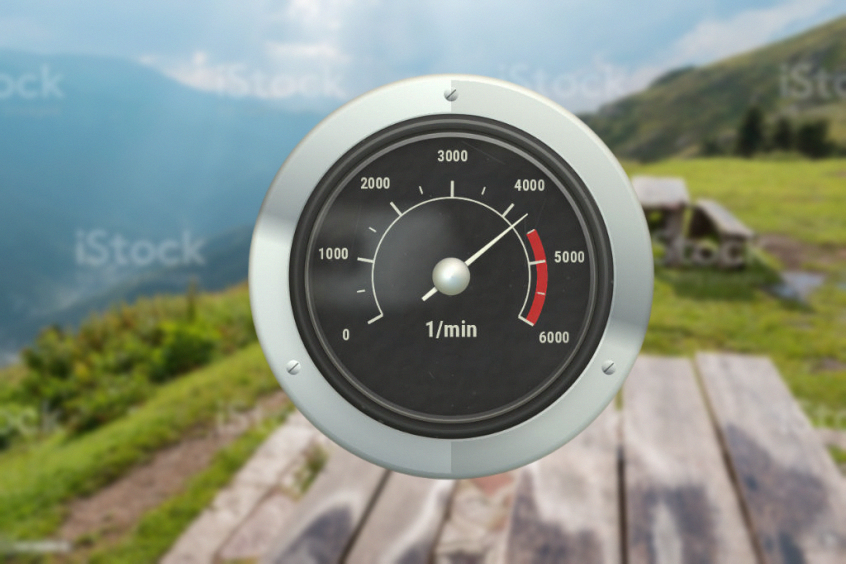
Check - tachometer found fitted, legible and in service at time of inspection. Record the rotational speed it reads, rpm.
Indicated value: 4250 rpm
